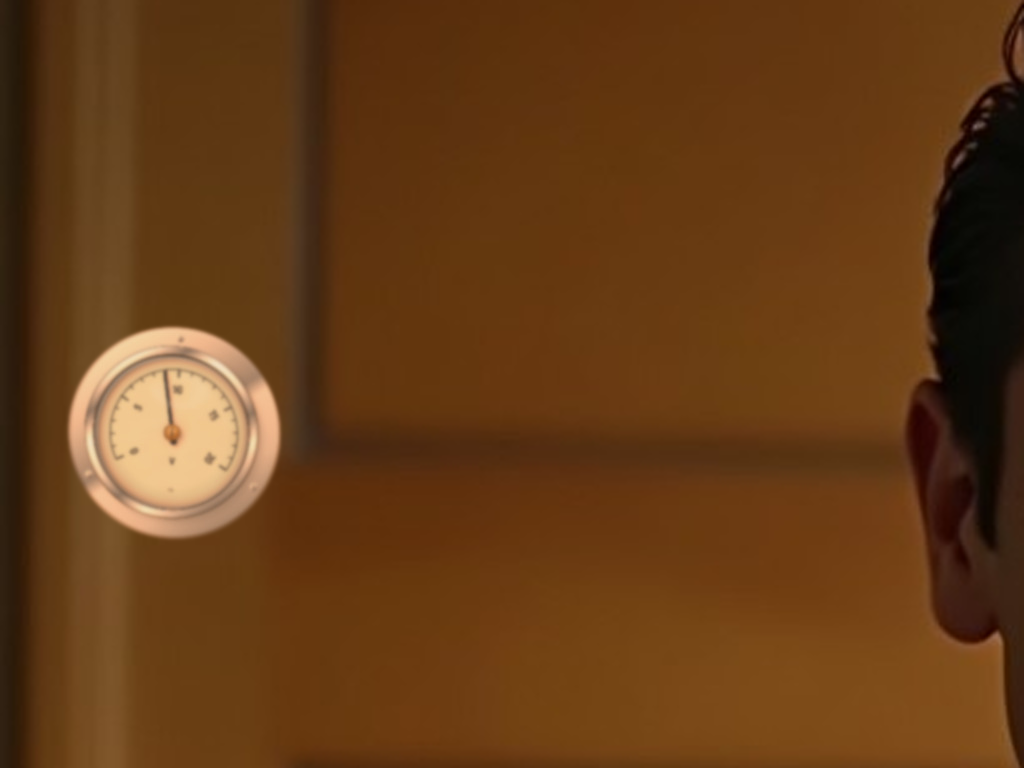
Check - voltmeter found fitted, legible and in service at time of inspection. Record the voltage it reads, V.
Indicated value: 9 V
